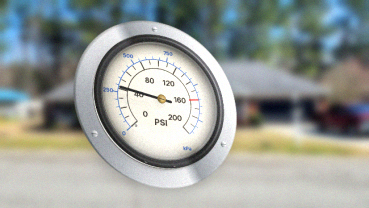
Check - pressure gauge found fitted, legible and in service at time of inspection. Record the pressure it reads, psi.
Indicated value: 40 psi
